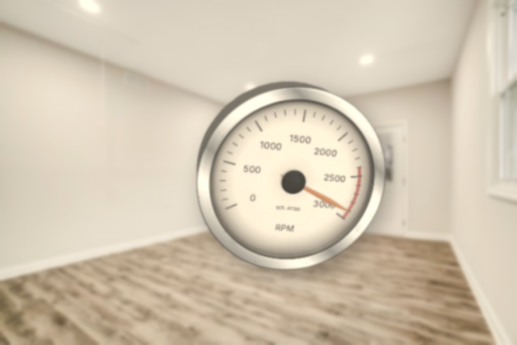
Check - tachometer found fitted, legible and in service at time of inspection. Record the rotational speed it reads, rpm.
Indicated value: 2900 rpm
